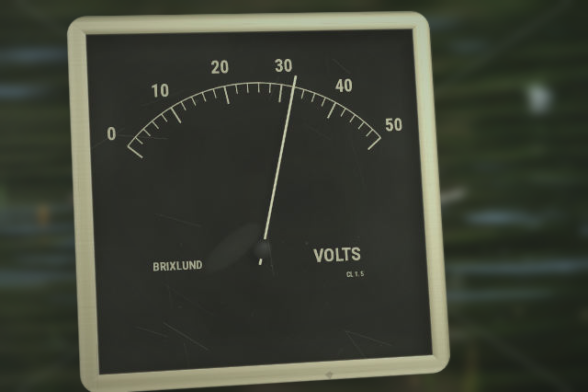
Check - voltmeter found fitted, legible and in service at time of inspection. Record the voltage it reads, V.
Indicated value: 32 V
